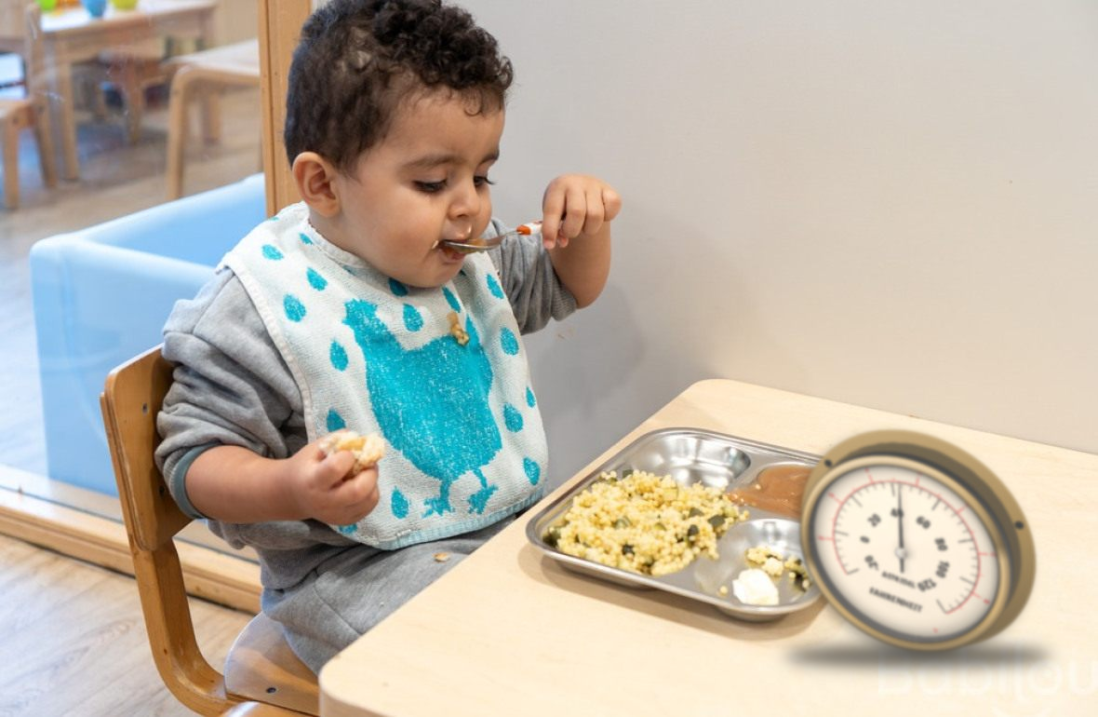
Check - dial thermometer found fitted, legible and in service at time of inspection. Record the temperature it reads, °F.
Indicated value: 44 °F
